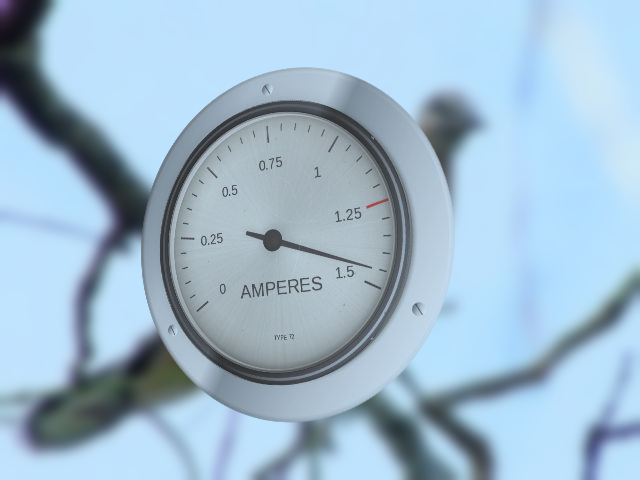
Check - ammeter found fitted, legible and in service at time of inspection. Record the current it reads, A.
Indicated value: 1.45 A
